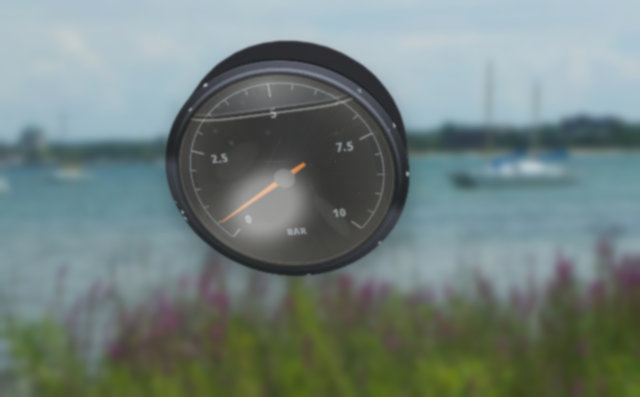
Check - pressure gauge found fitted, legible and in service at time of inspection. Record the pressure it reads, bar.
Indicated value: 0.5 bar
